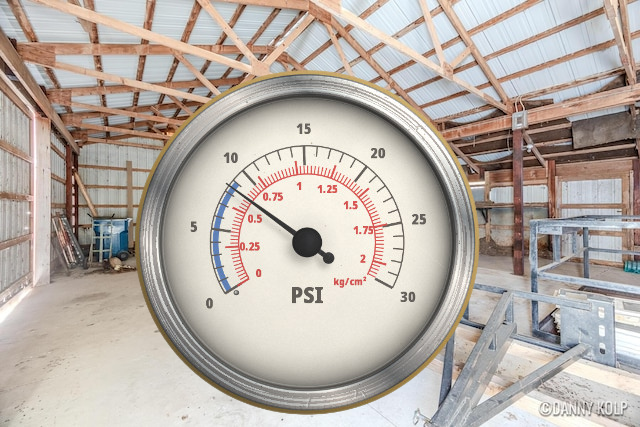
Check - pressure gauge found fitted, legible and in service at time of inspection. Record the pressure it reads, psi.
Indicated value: 8.5 psi
